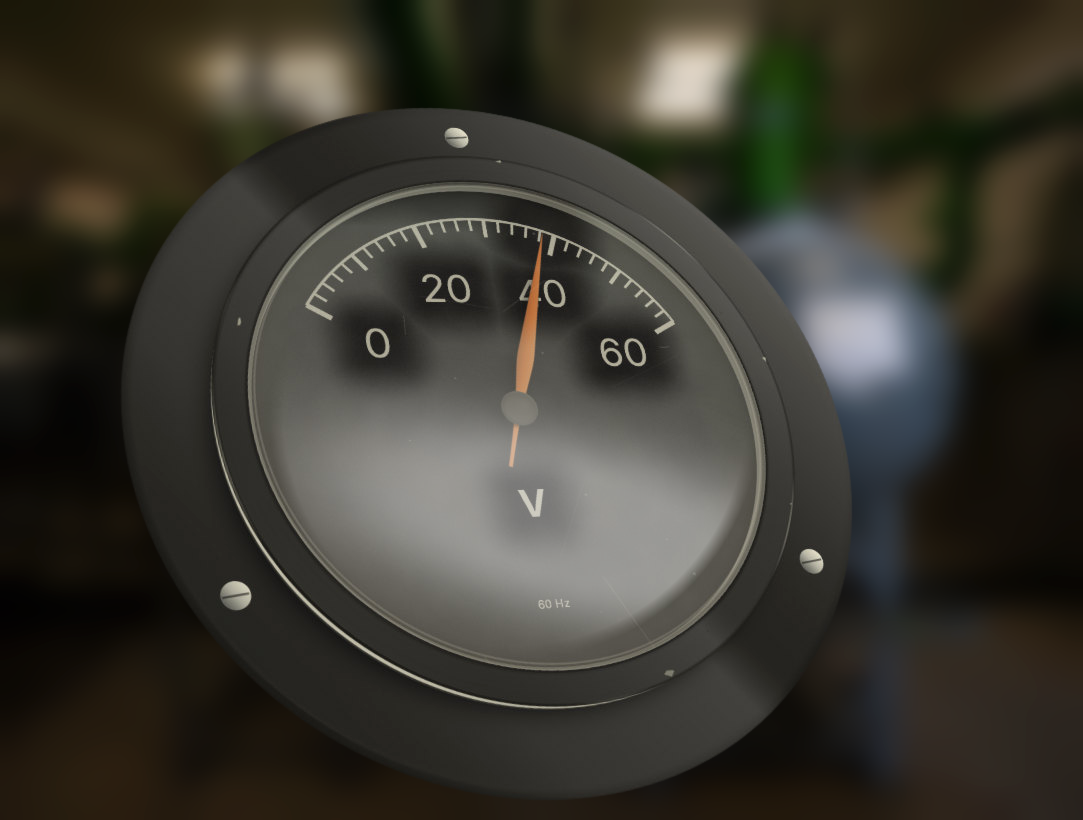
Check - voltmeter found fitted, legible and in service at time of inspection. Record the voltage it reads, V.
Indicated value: 38 V
